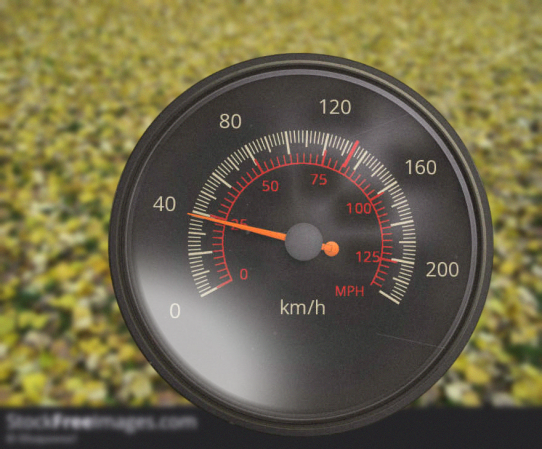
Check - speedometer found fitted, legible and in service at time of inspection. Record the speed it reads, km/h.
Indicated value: 38 km/h
